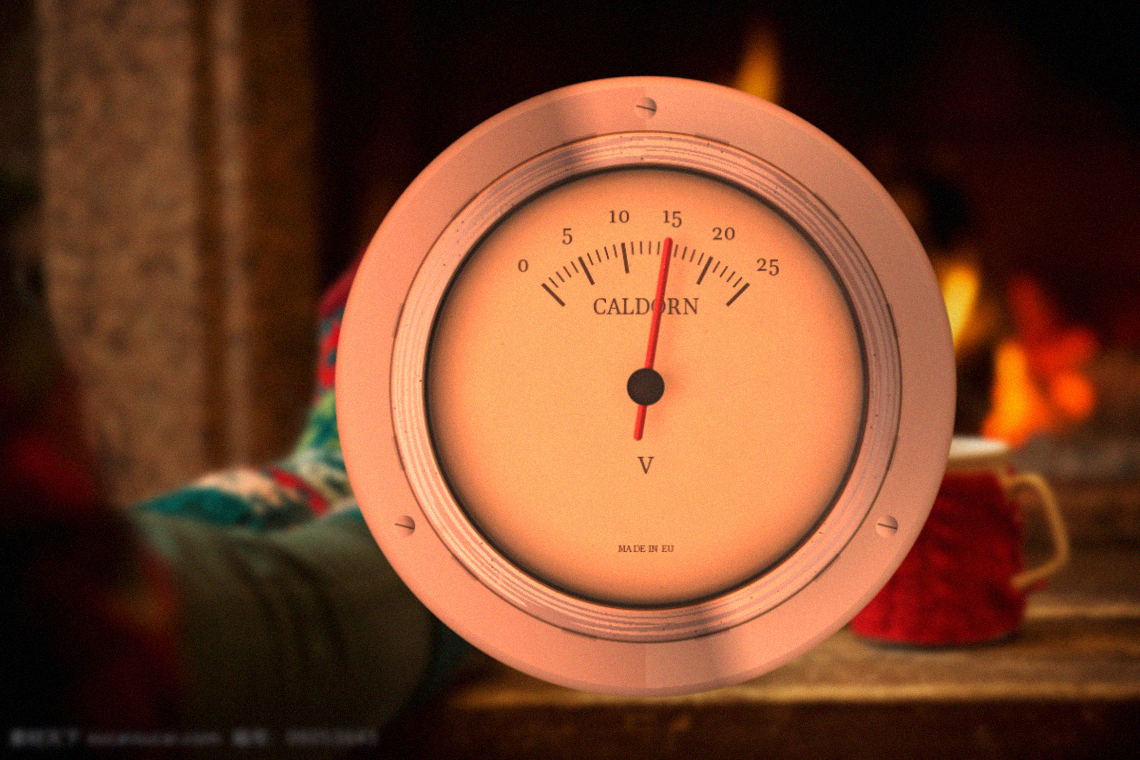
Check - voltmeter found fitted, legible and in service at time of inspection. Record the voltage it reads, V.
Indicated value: 15 V
